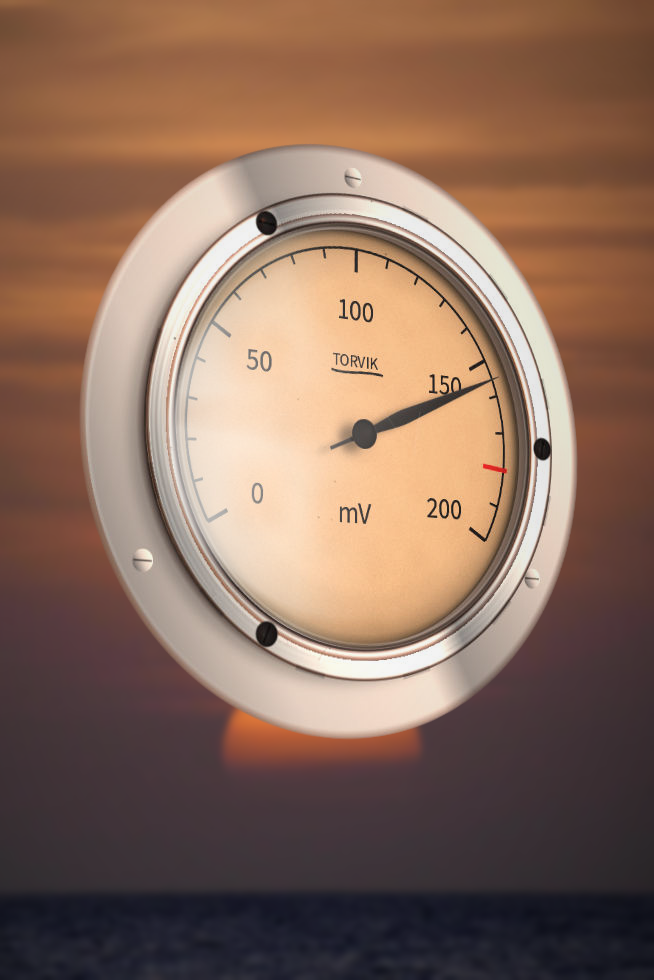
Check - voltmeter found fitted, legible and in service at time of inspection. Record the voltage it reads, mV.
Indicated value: 155 mV
